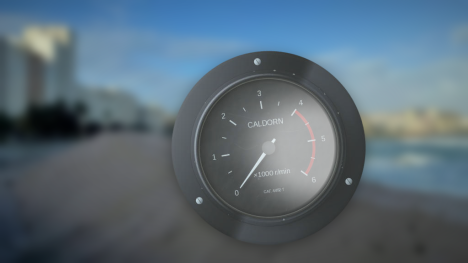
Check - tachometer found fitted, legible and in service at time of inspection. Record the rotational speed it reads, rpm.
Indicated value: 0 rpm
